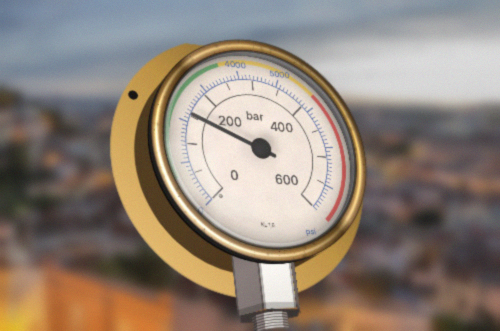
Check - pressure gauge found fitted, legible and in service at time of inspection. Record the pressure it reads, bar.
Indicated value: 150 bar
